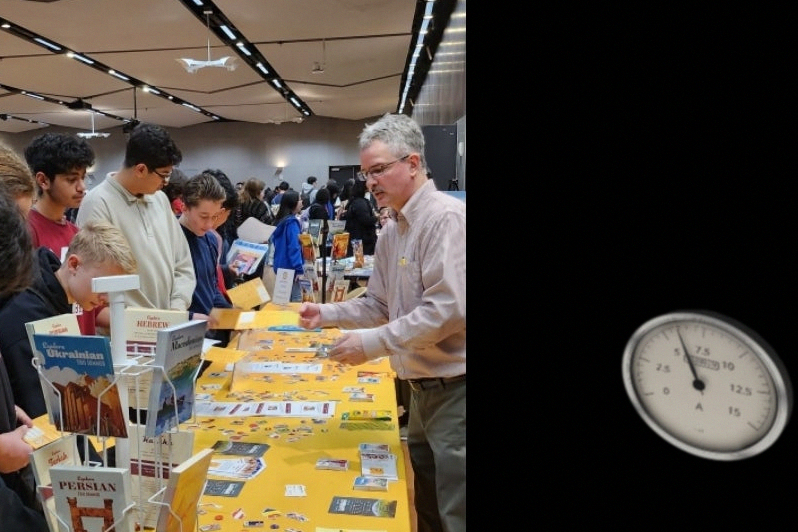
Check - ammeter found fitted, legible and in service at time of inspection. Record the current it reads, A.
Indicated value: 6 A
